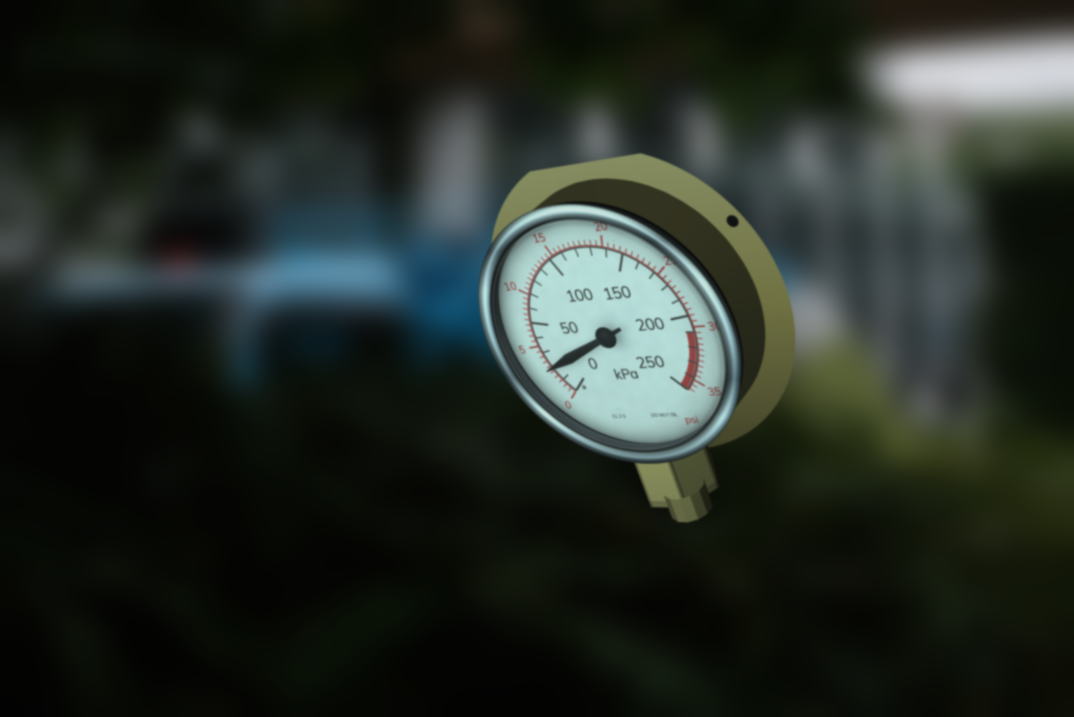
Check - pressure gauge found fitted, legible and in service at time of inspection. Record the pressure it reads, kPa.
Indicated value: 20 kPa
